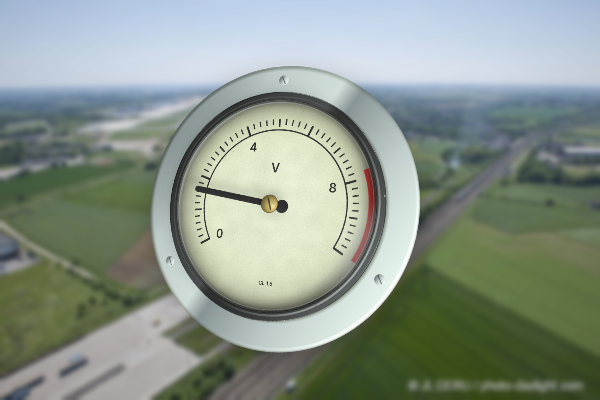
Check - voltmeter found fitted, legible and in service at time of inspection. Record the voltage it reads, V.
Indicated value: 1.6 V
